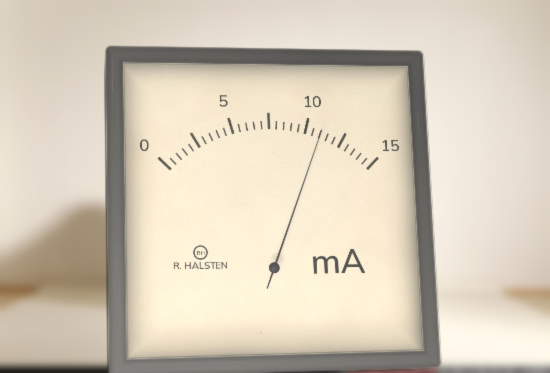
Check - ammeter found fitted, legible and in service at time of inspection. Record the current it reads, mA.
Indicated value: 11 mA
